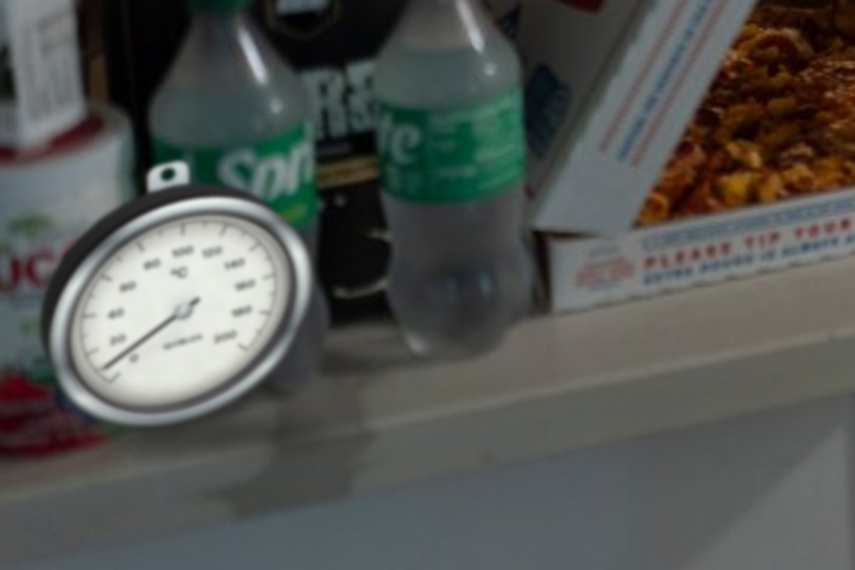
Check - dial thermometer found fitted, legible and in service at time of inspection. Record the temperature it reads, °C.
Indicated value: 10 °C
